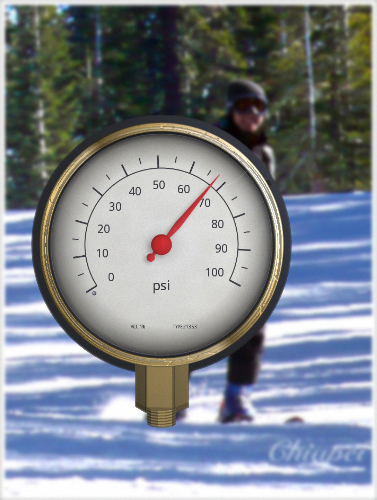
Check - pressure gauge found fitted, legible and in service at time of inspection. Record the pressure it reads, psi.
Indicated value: 67.5 psi
